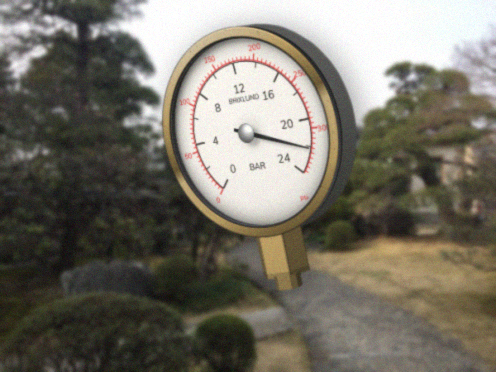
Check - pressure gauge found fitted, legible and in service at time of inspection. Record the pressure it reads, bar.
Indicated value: 22 bar
